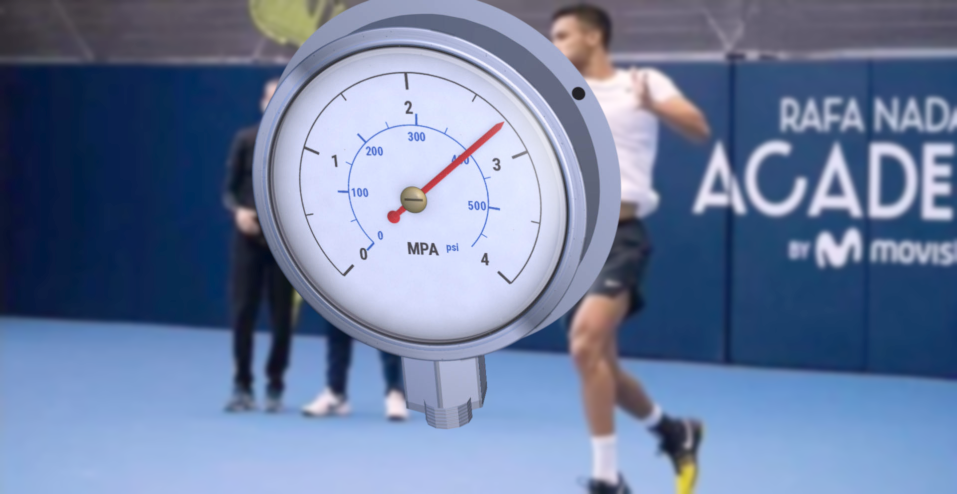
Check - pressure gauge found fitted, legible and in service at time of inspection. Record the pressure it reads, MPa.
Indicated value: 2.75 MPa
